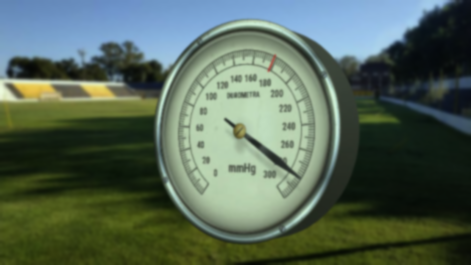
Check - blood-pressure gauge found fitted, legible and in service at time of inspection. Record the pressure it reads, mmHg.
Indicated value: 280 mmHg
